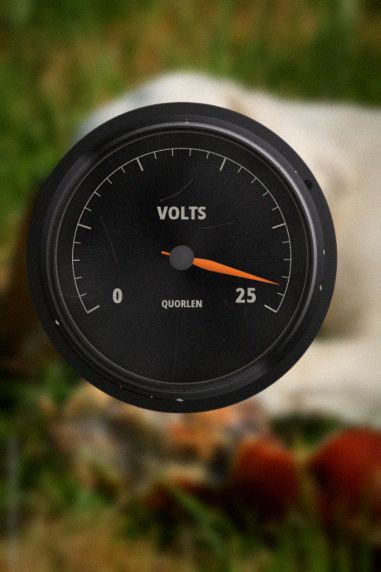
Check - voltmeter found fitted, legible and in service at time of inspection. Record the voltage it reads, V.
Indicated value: 23.5 V
